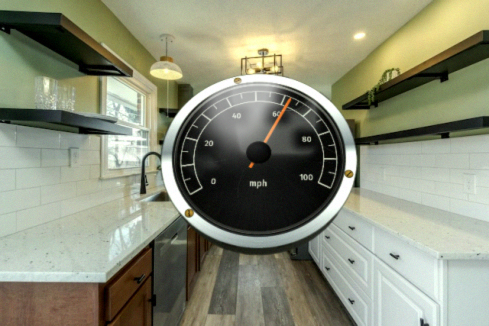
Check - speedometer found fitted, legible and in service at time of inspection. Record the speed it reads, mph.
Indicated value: 62.5 mph
